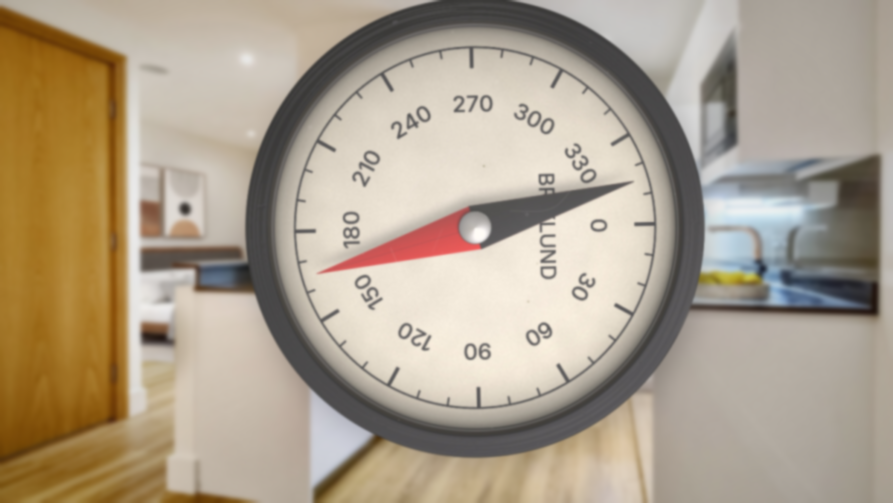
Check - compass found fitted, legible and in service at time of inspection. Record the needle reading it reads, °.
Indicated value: 165 °
